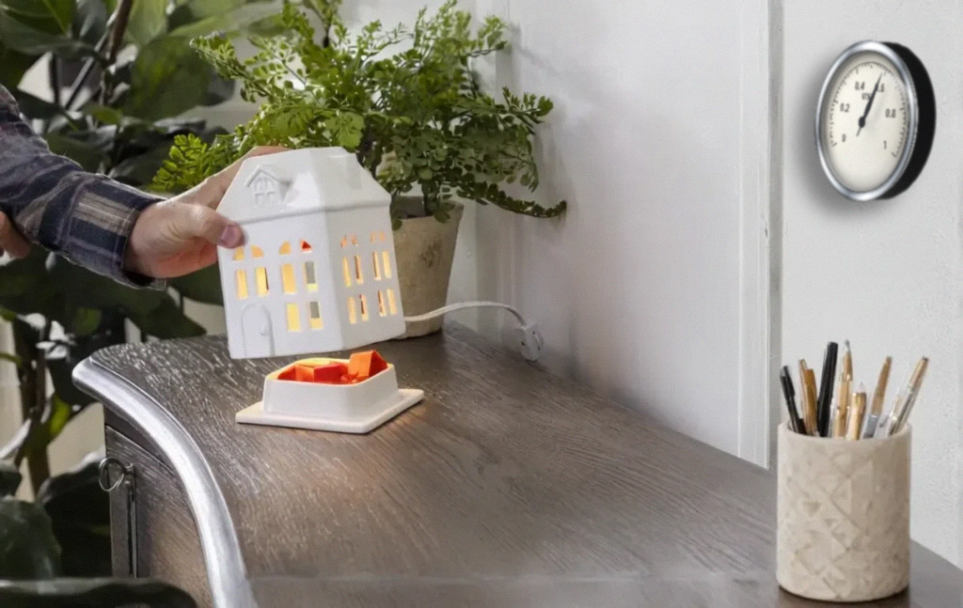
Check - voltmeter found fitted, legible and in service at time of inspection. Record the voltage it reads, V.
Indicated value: 0.6 V
